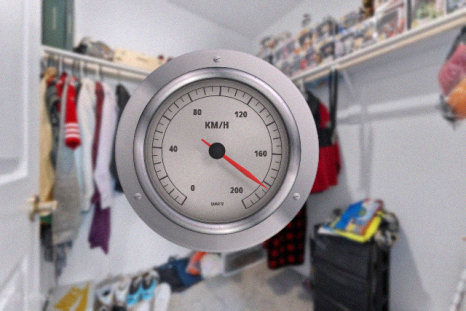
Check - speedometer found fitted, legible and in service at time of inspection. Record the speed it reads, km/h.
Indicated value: 182.5 km/h
